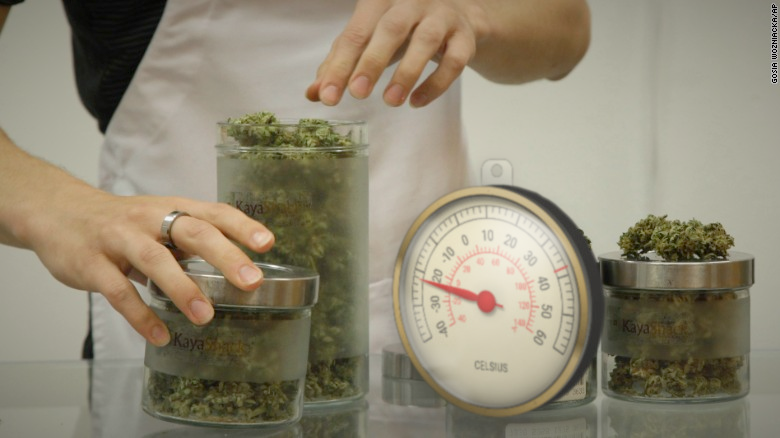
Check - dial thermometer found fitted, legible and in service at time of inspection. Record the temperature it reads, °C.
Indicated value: -22 °C
